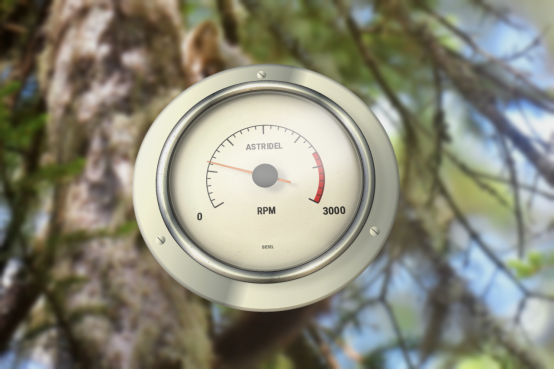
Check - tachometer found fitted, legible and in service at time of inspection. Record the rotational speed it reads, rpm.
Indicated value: 600 rpm
